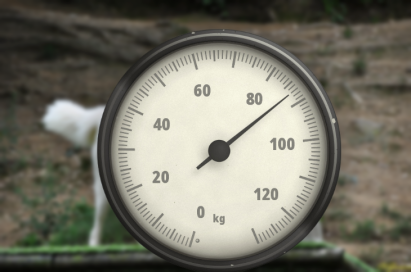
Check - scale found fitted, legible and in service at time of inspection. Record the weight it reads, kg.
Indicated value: 87 kg
